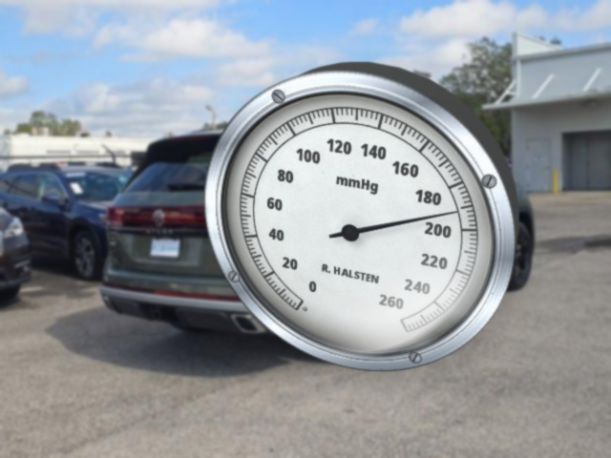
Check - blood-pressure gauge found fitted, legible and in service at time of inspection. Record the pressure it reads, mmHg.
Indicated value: 190 mmHg
